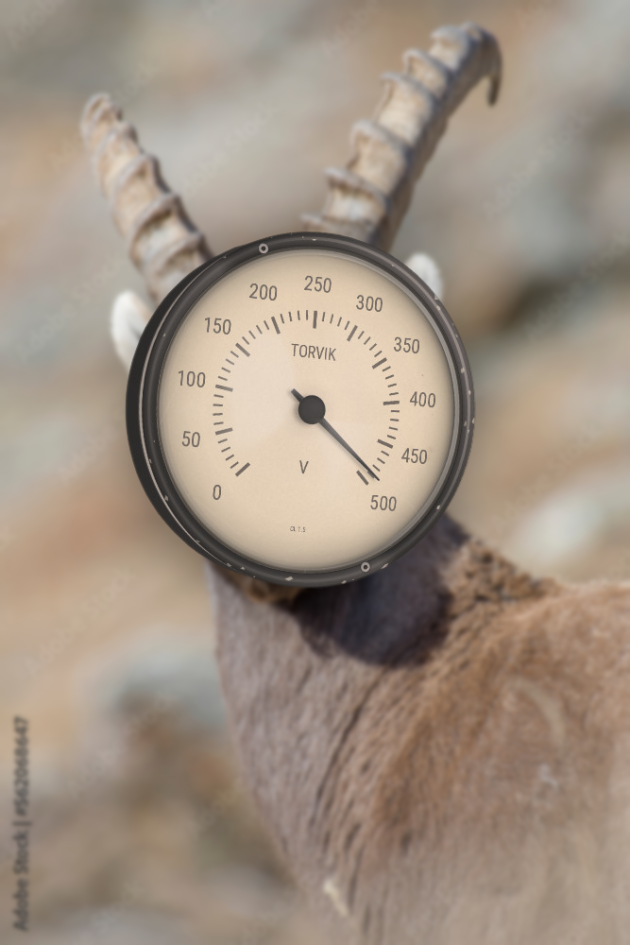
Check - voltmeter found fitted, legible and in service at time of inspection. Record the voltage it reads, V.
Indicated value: 490 V
